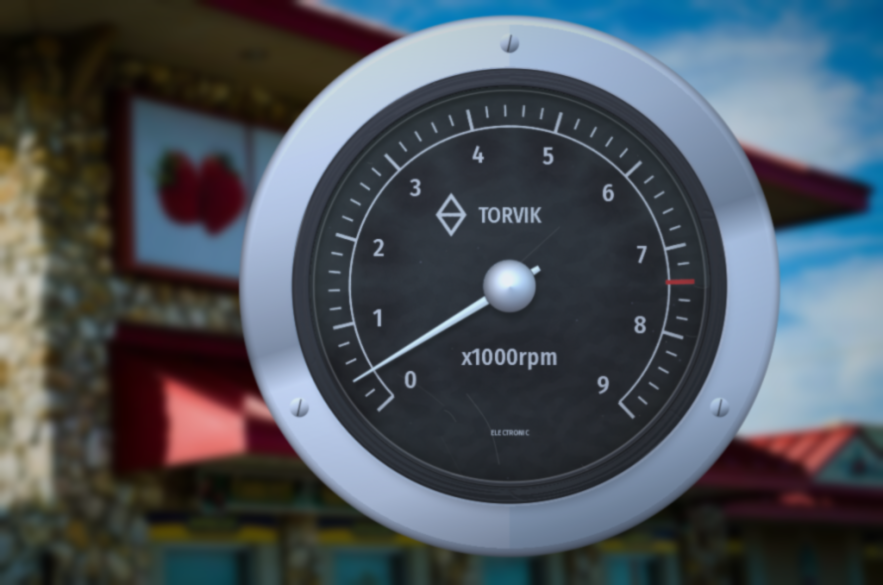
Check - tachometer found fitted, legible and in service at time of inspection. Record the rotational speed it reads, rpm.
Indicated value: 400 rpm
